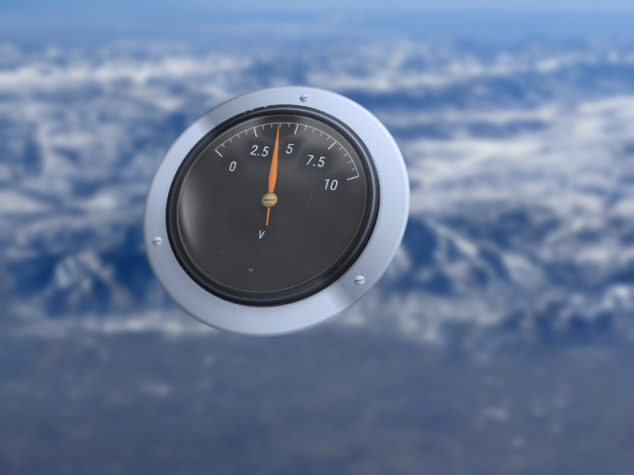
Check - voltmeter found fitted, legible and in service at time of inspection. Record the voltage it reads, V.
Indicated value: 4 V
